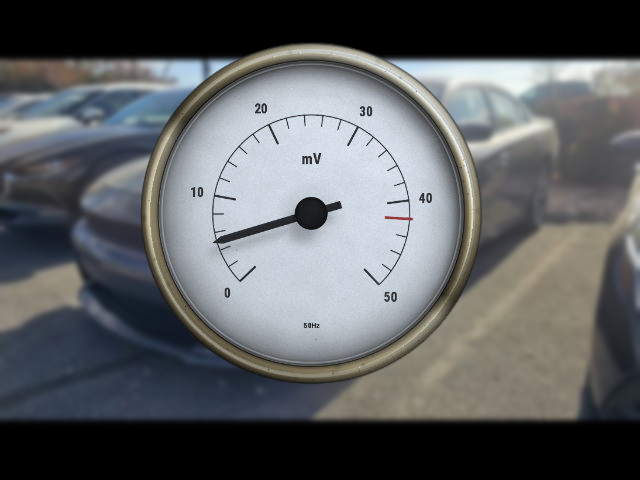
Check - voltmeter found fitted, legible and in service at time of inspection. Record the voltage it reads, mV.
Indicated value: 5 mV
